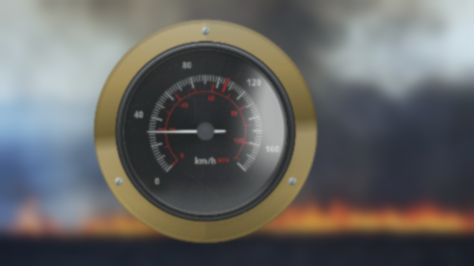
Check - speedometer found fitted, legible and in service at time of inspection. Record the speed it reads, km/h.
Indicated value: 30 km/h
